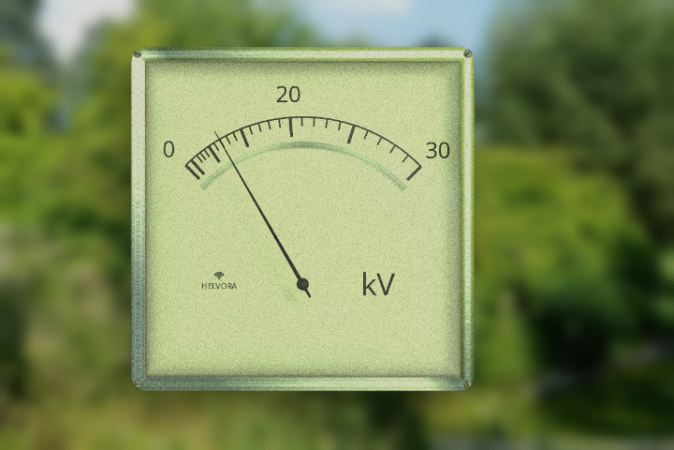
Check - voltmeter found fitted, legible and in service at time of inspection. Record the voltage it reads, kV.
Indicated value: 12 kV
